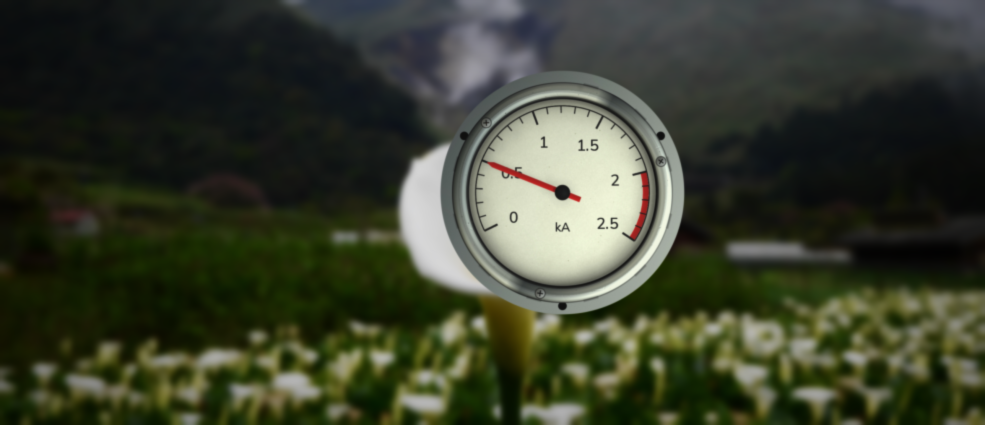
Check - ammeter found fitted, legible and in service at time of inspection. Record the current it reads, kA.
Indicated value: 0.5 kA
